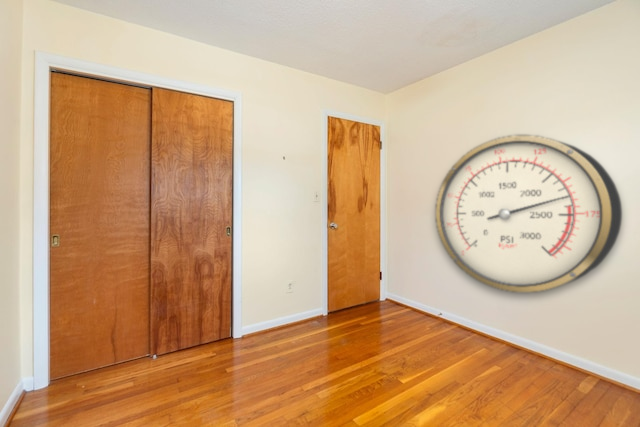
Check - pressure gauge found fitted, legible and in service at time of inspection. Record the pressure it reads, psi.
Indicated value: 2300 psi
